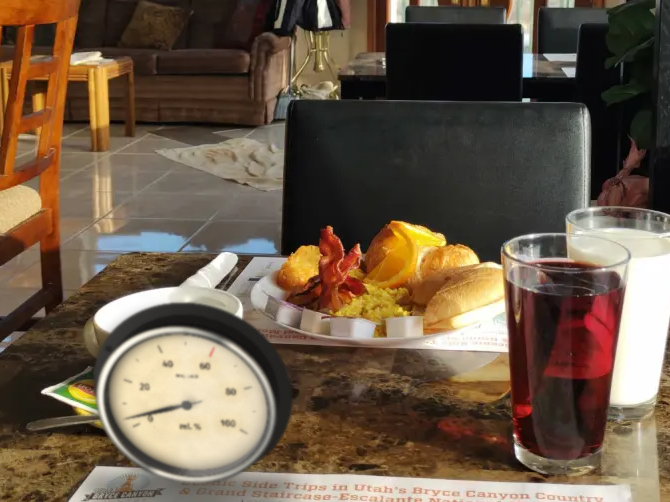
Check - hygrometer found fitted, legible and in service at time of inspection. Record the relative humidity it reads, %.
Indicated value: 5 %
